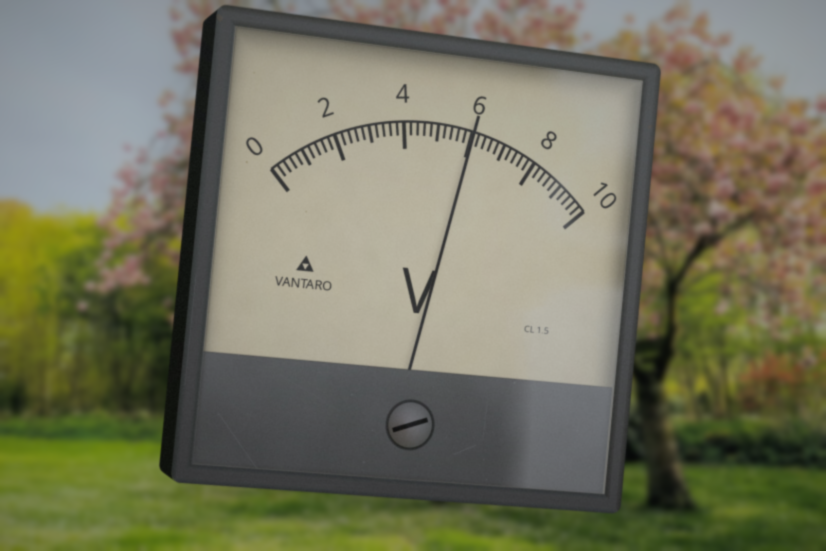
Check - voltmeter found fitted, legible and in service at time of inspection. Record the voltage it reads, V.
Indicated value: 6 V
